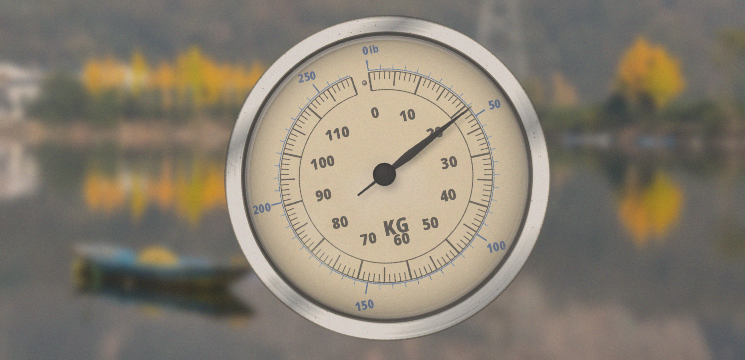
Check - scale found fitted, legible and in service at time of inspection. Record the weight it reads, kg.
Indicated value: 21 kg
